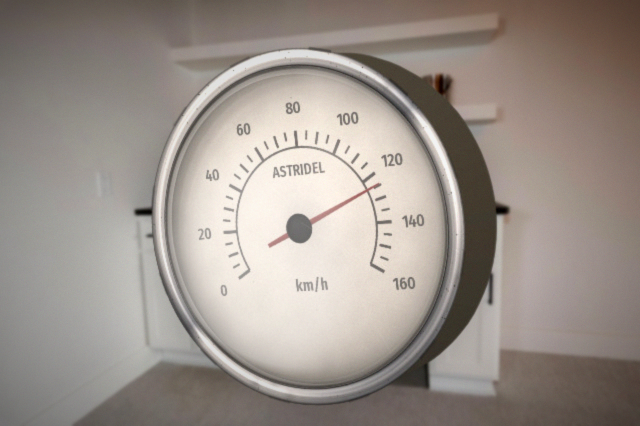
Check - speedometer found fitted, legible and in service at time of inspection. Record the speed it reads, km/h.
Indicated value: 125 km/h
